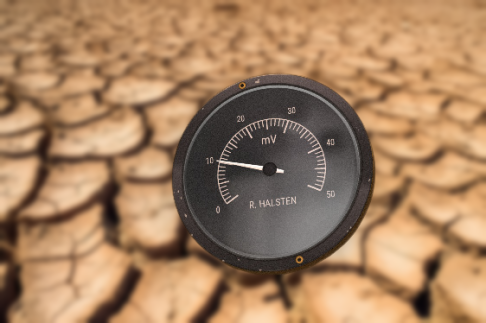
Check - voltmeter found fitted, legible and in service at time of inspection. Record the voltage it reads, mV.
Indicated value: 10 mV
